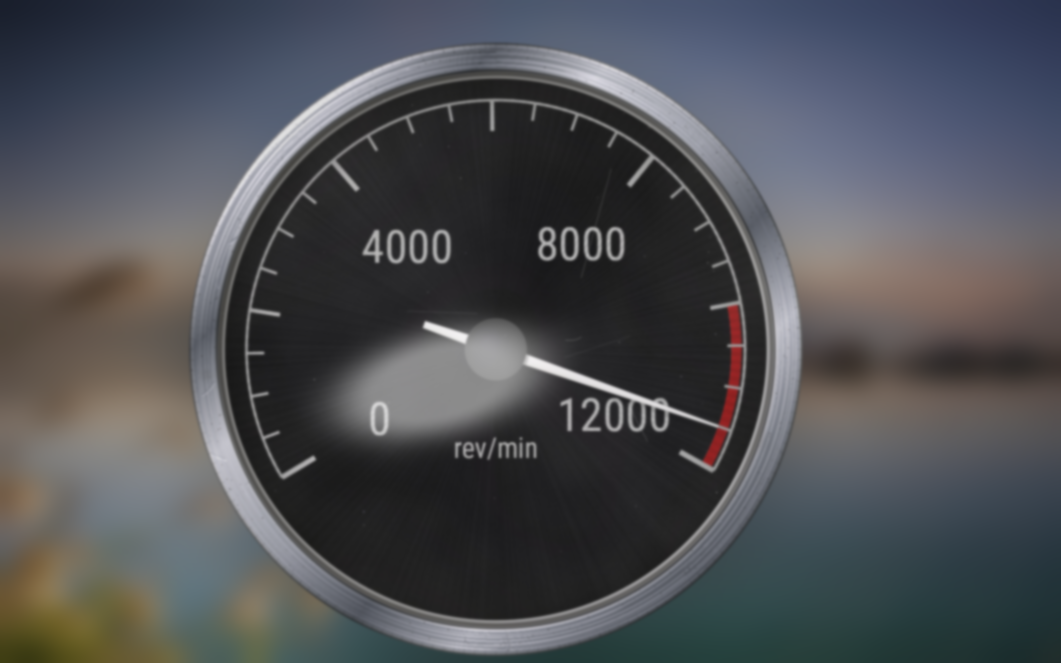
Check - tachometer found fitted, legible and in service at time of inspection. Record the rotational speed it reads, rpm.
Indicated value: 11500 rpm
